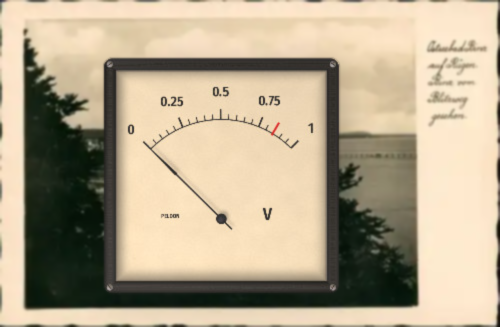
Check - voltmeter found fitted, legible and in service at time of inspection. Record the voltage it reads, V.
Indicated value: 0 V
